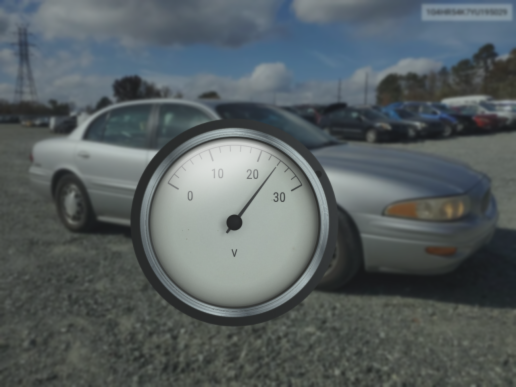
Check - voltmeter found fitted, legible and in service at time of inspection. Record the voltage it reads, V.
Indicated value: 24 V
